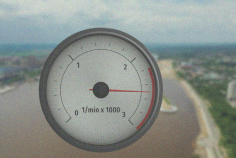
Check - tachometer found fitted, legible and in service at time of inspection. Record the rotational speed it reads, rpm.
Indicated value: 2500 rpm
